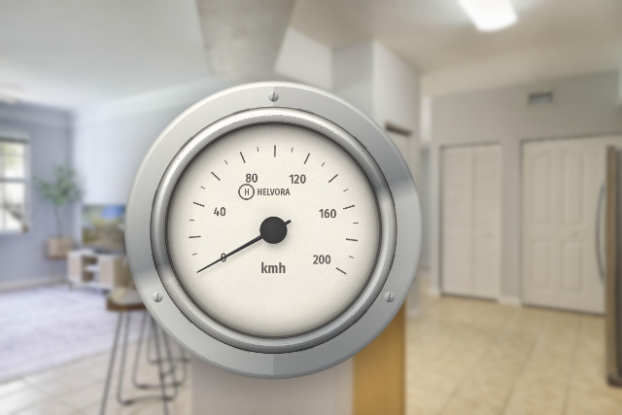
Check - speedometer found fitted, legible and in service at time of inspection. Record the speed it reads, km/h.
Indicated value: 0 km/h
